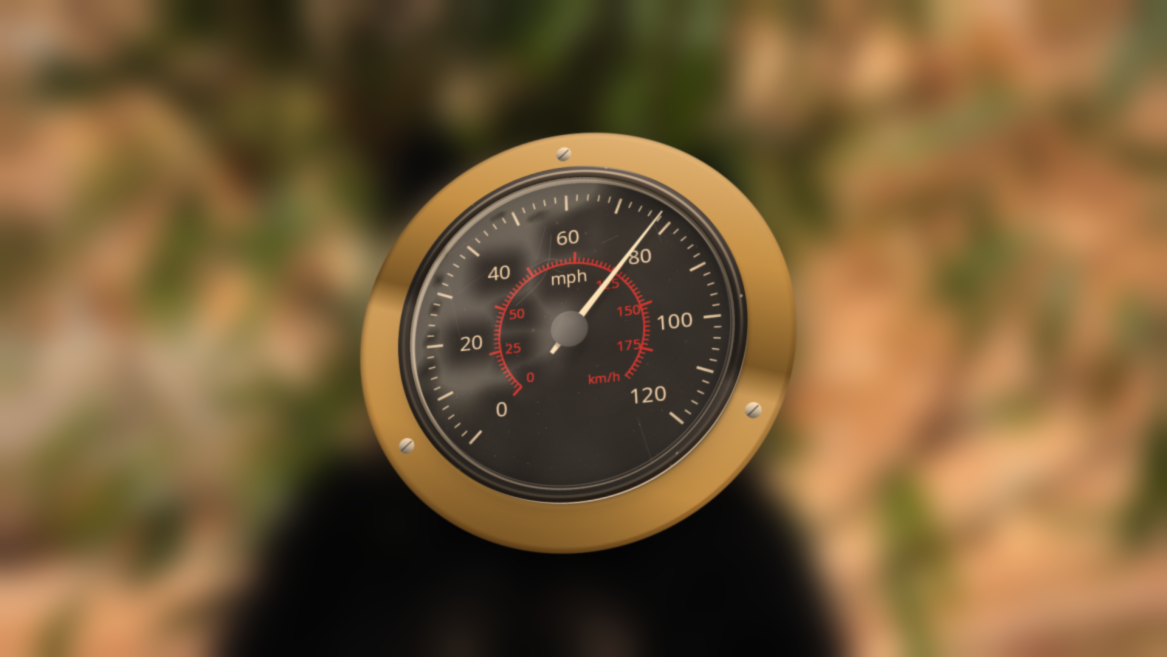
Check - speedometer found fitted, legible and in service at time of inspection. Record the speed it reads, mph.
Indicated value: 78 mph
